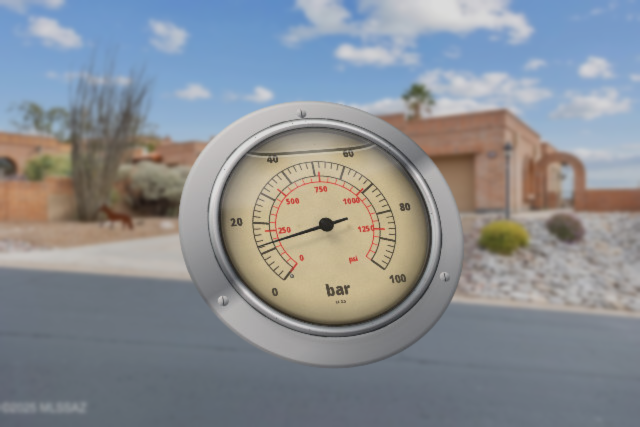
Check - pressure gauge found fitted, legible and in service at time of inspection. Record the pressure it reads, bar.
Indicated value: 12 bar
